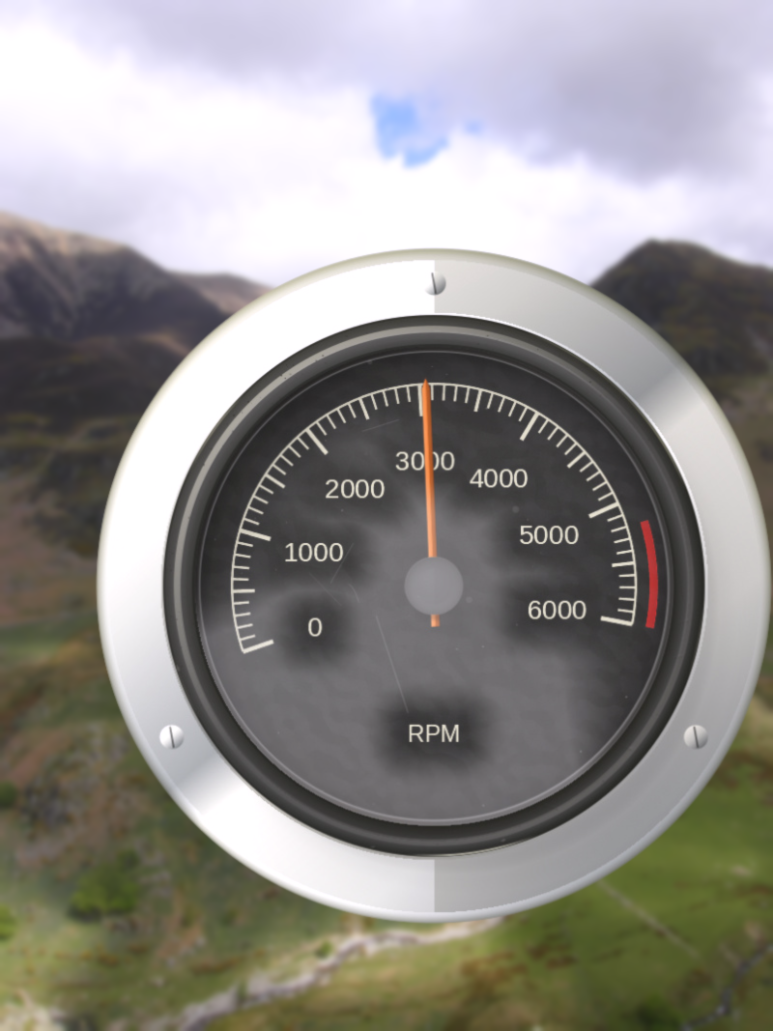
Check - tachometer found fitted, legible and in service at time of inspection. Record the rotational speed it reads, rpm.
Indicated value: 3050 rpm
